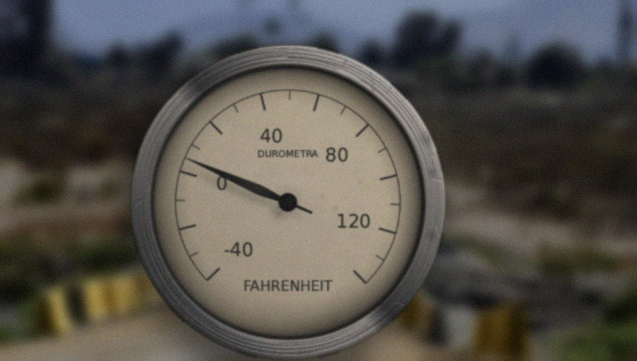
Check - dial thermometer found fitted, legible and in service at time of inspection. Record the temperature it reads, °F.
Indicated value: 5 °F
